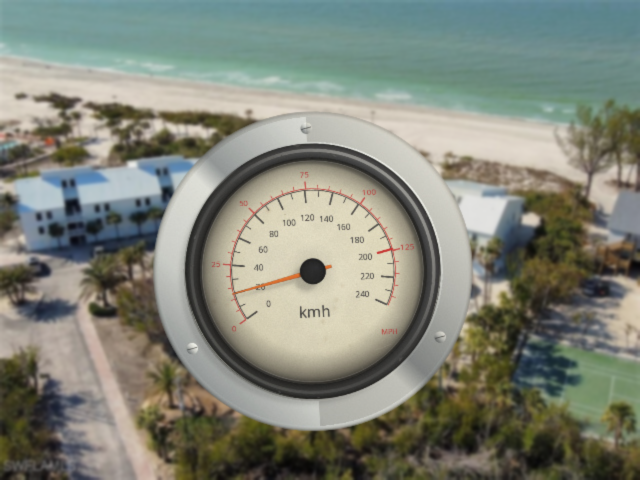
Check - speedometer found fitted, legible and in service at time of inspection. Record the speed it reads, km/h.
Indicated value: 20 km/h
